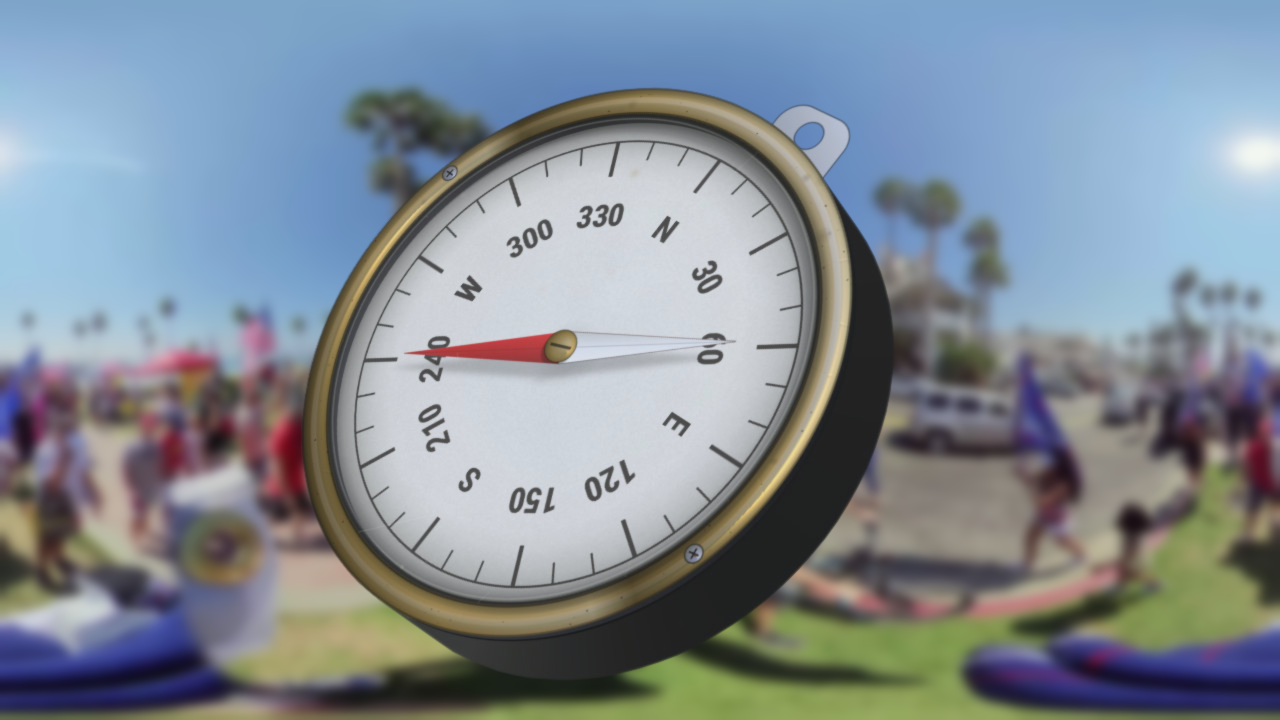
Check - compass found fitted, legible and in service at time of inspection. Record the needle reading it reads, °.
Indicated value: 240 °
